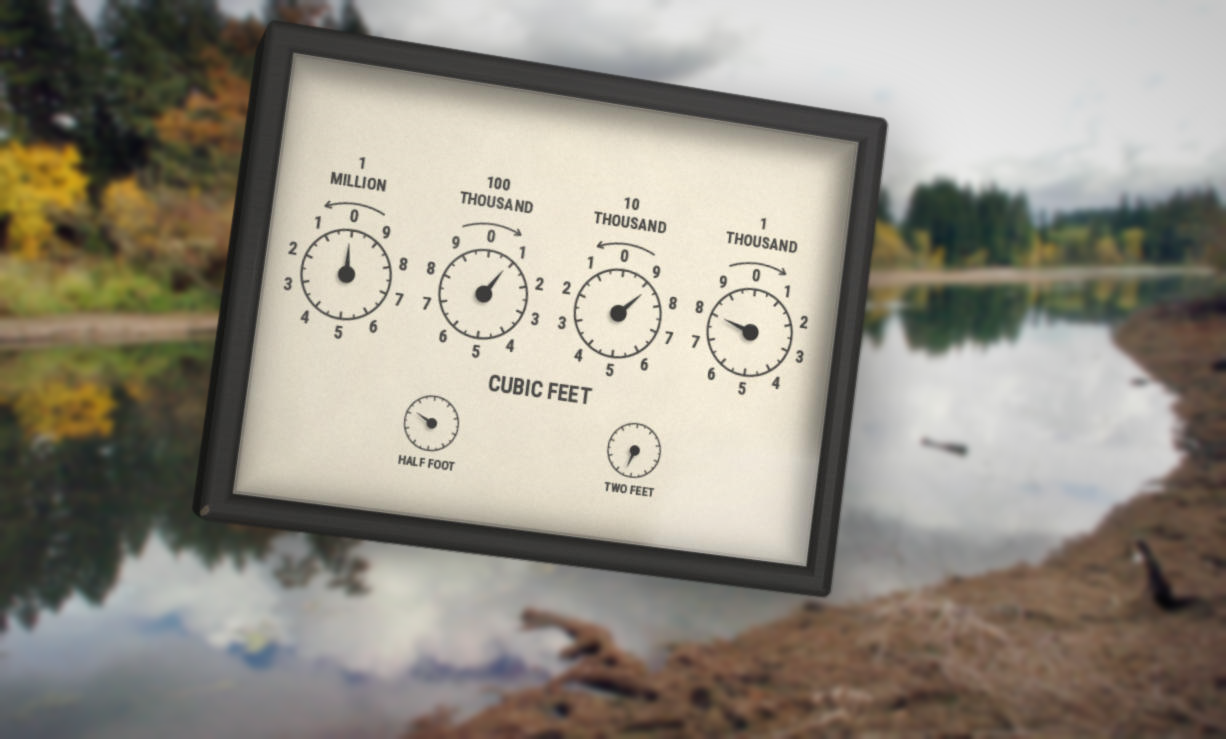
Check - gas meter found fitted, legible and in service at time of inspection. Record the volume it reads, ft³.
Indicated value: 8800 ft³
